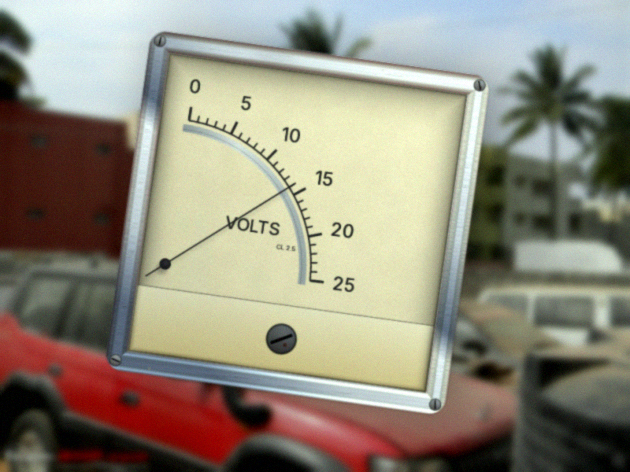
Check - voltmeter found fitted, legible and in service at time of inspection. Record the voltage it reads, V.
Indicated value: 14 V
